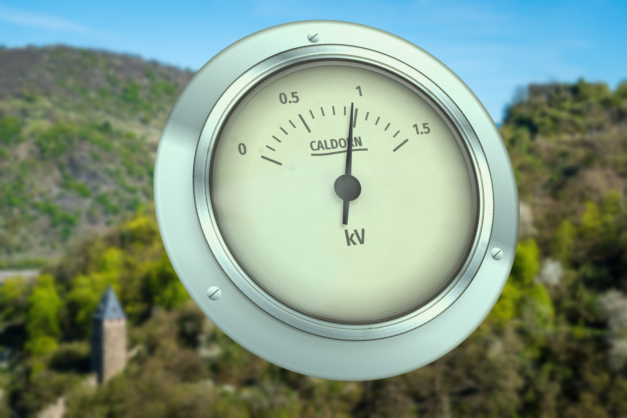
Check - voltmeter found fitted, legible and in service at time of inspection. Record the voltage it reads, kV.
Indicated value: 0.95 kV
